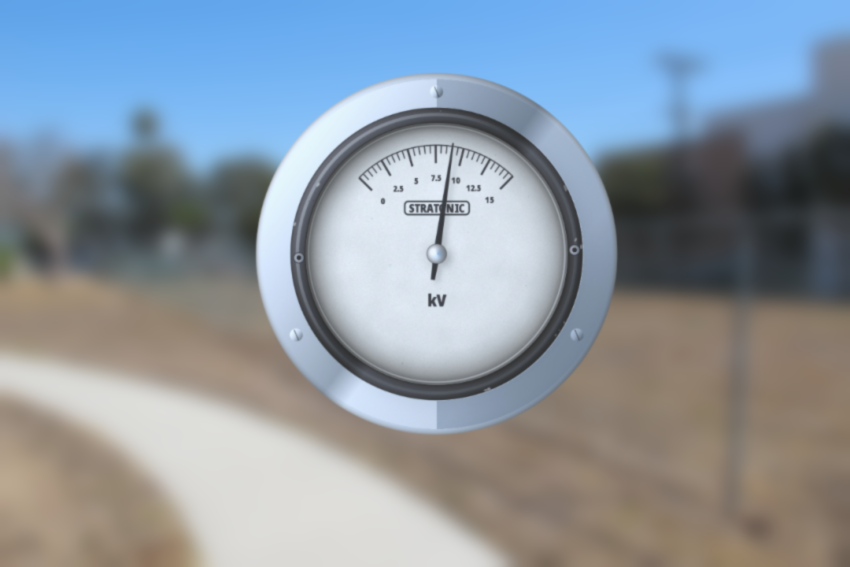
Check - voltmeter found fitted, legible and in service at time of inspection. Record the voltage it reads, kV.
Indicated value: 9 kV
